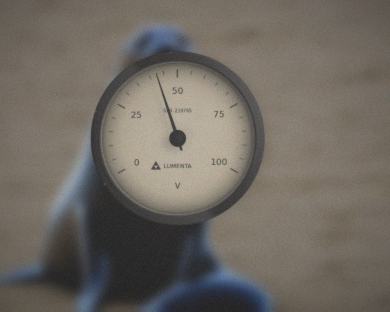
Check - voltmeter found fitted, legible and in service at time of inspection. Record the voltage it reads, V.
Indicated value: 42.5 V
